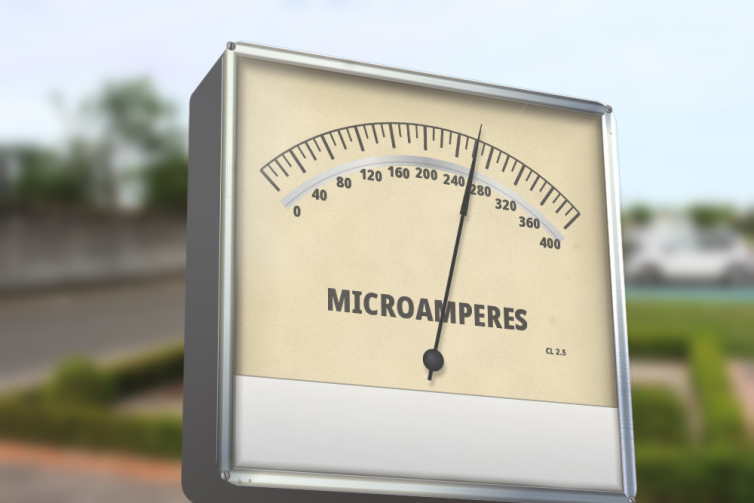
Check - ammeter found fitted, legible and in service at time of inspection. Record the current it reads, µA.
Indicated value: 260 µA
